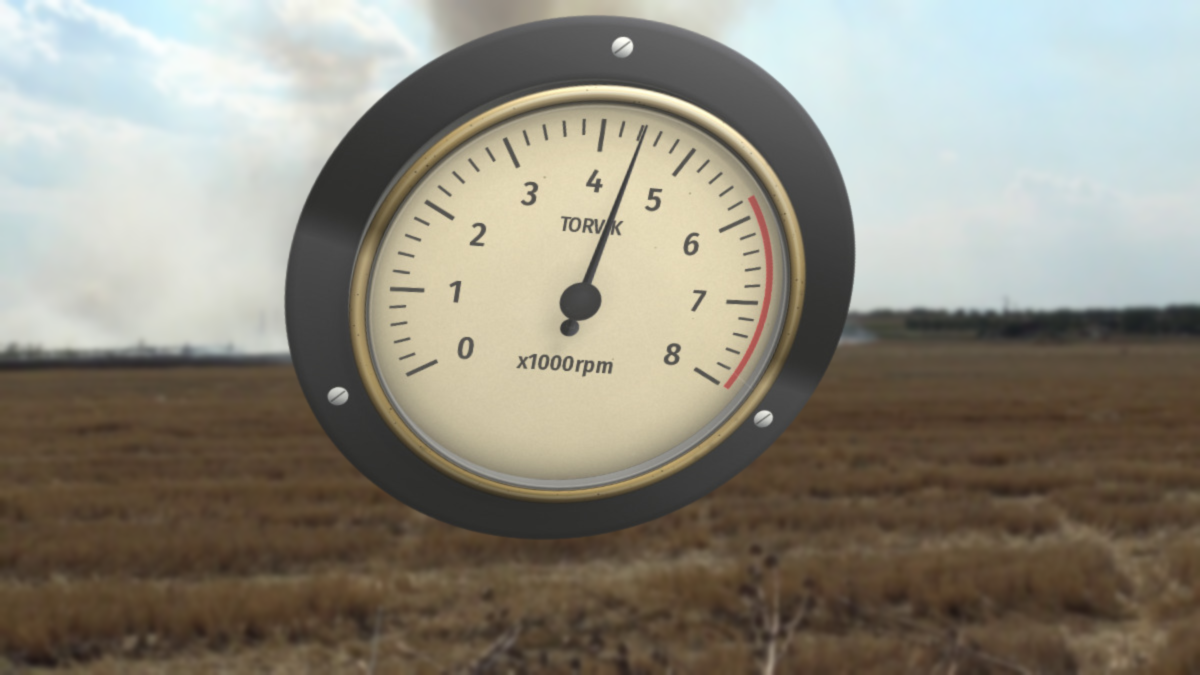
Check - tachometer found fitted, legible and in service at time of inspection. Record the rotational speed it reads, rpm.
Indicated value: 4400 rpm
